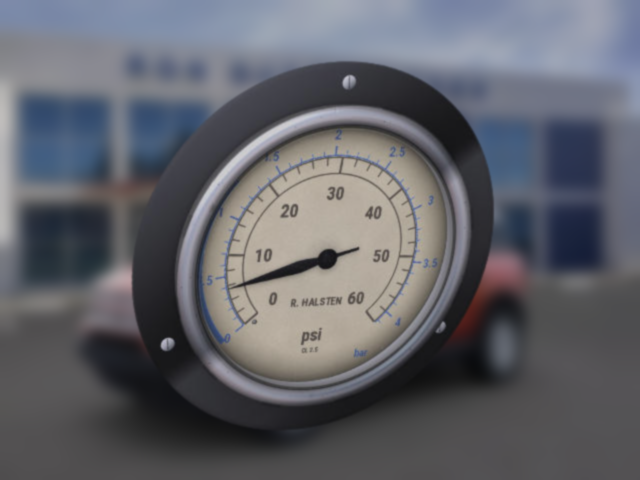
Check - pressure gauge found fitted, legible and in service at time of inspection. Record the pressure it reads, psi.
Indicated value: 6 psi
